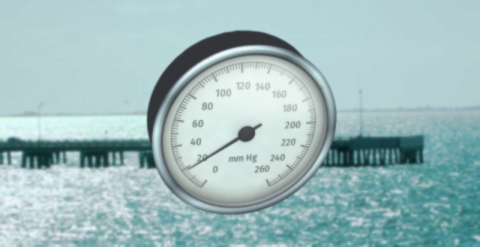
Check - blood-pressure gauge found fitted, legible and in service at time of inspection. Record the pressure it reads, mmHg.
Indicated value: 20 mmHg
